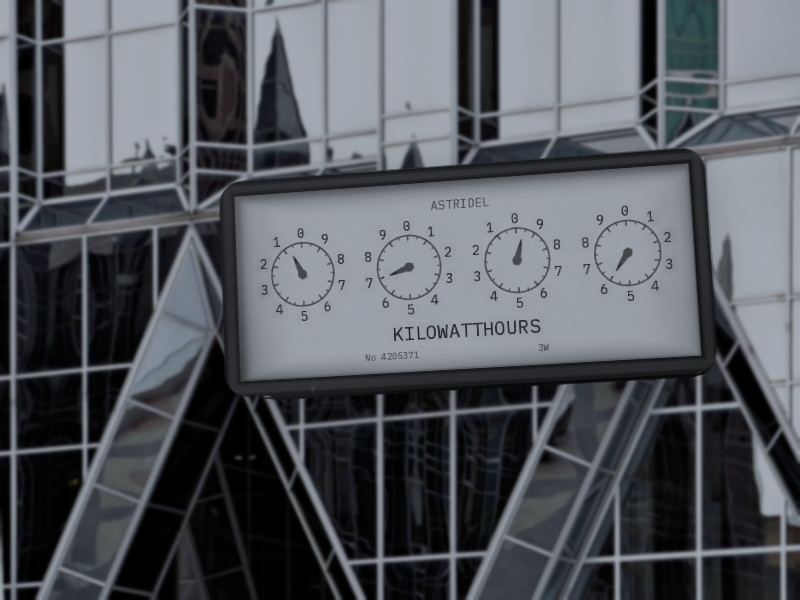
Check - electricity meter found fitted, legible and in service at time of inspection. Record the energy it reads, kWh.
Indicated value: 696 kWh
